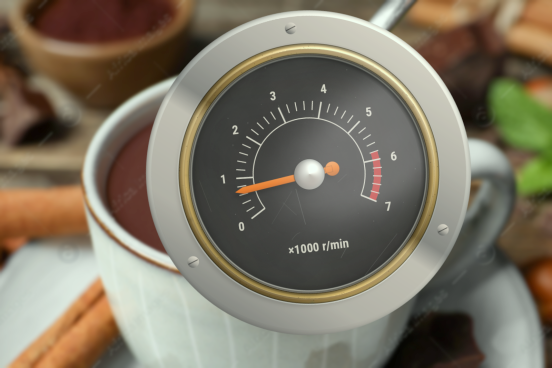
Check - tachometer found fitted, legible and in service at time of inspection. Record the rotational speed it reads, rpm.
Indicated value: 700 rpm
